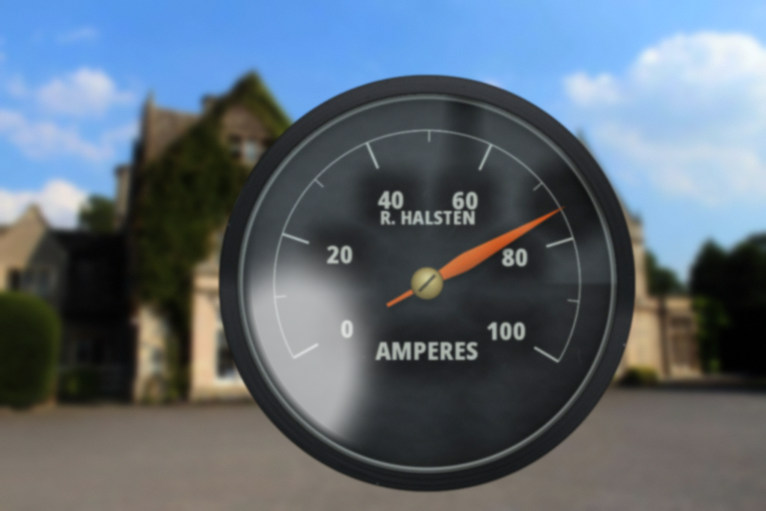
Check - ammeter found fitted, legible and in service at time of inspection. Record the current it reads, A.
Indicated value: 75 A
